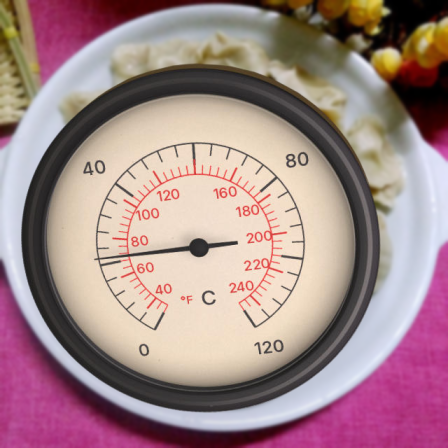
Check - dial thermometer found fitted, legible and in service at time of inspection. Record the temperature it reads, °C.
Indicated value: 22 °C
